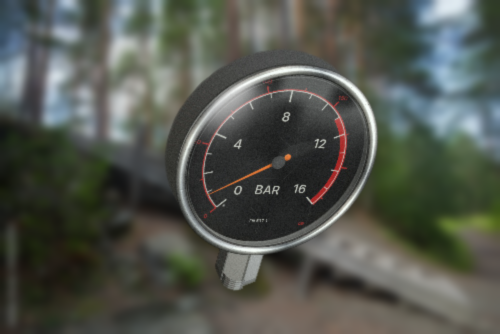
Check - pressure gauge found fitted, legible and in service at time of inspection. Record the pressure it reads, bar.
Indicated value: 1 bar
